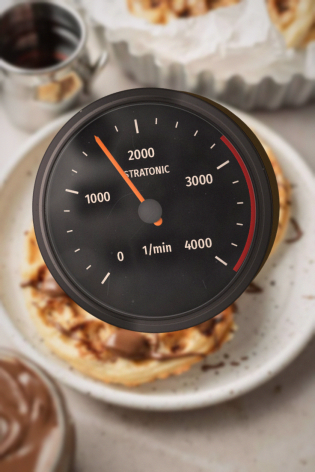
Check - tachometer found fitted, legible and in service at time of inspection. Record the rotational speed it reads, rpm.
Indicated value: 1600 rpm
